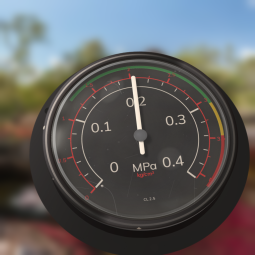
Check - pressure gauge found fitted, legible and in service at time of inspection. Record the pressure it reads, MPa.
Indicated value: 0.2 MPa
